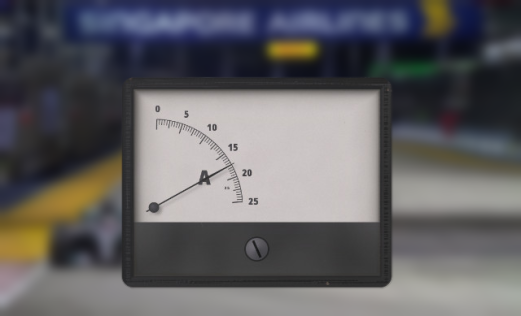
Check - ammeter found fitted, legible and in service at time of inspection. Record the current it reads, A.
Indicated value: 17.5 A
